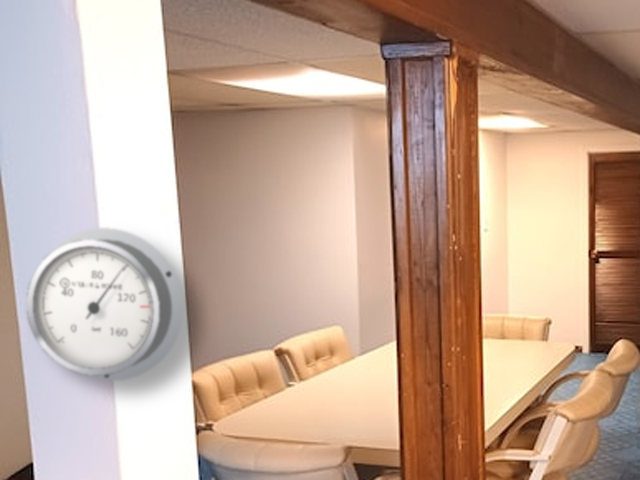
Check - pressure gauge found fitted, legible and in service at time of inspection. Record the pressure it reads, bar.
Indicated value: 100 bar
